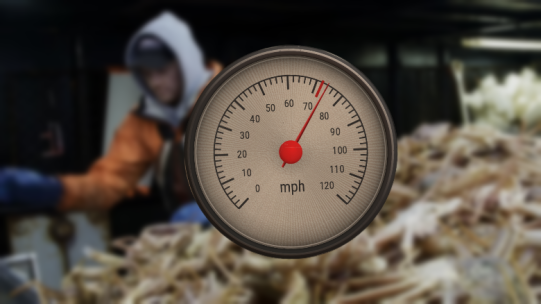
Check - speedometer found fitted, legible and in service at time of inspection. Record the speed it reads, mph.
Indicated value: 74 mph
